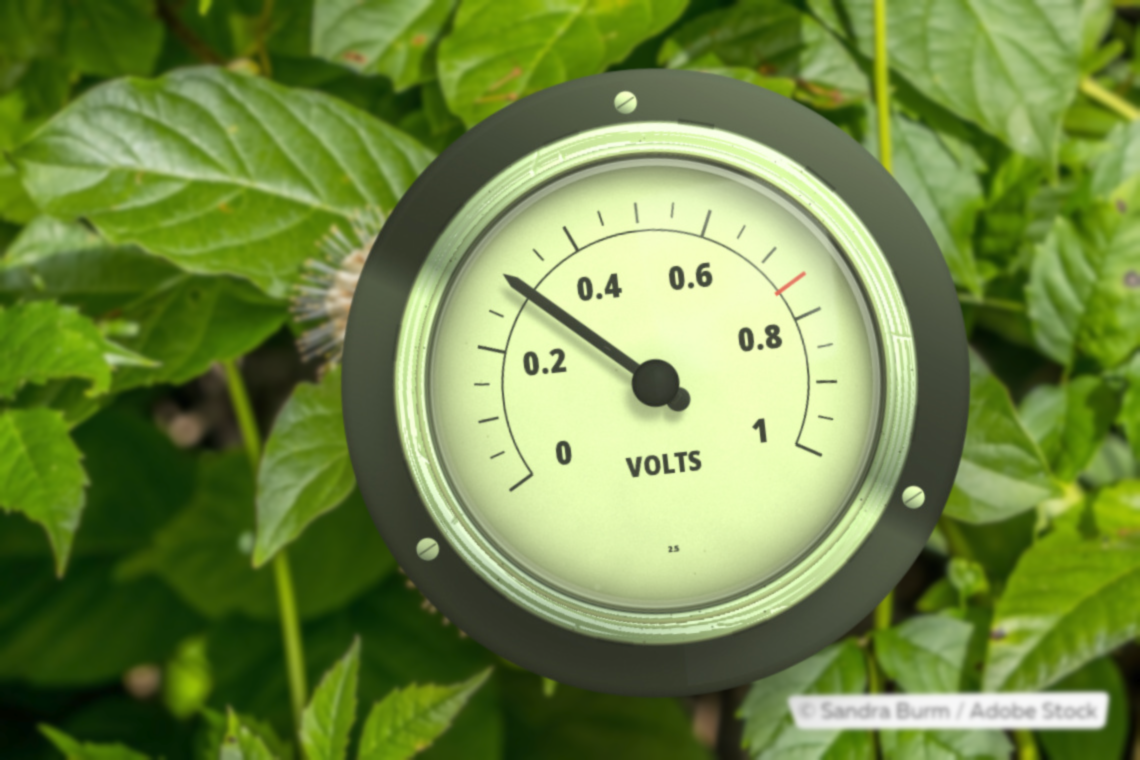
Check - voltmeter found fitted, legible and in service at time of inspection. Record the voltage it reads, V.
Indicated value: 0.3 V
